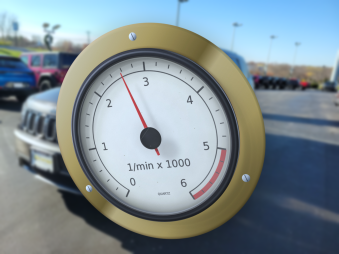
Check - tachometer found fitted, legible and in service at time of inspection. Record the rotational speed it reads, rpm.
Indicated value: 2600 rpm
